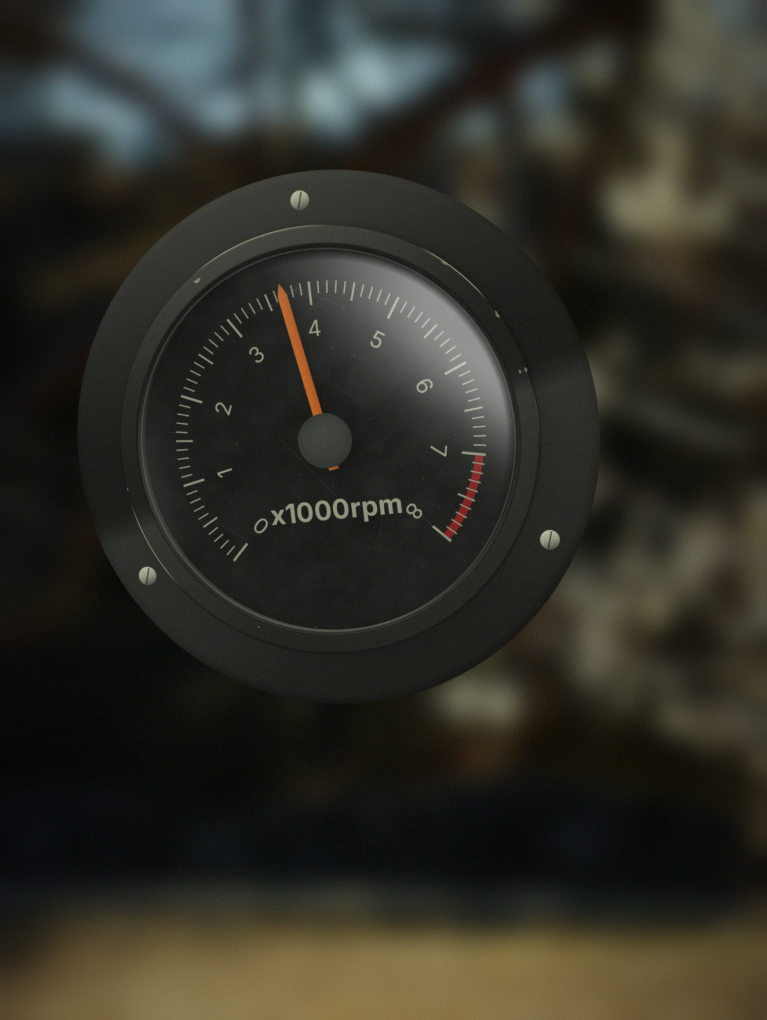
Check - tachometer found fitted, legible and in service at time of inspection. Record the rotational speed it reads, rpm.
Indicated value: 3700 rpm
